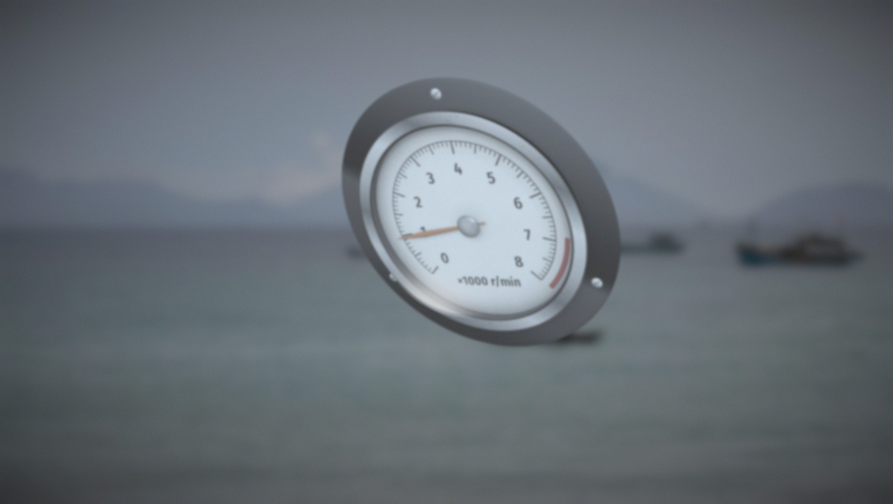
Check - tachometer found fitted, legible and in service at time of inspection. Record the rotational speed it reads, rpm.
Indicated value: 1000 rpm
